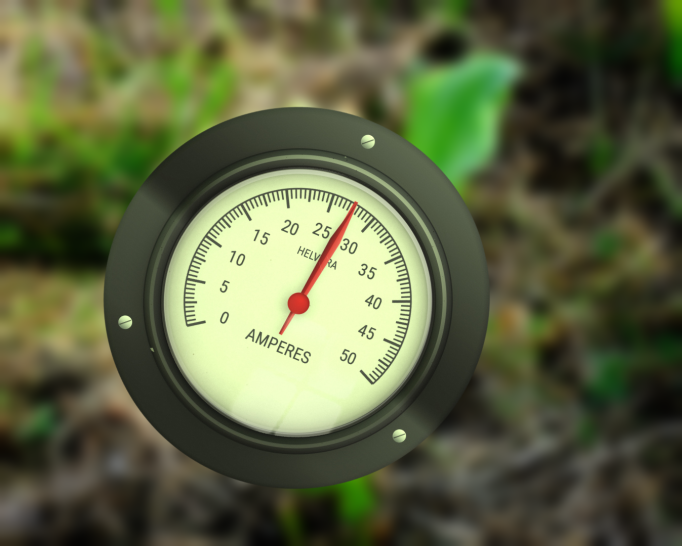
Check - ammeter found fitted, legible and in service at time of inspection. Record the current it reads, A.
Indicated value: 27.5 A
